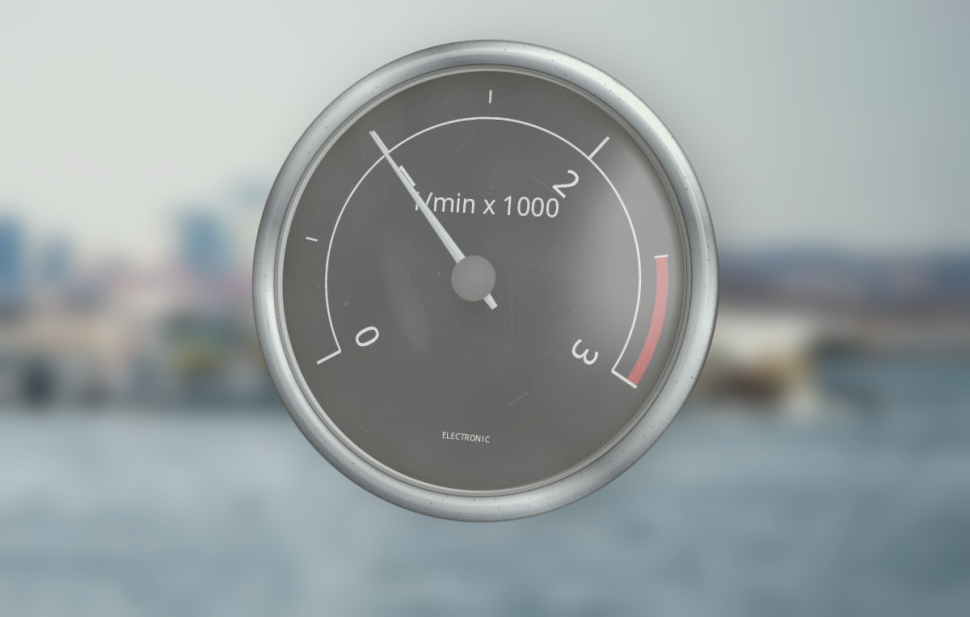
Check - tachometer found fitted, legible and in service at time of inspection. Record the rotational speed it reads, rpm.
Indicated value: 1000 rpm
